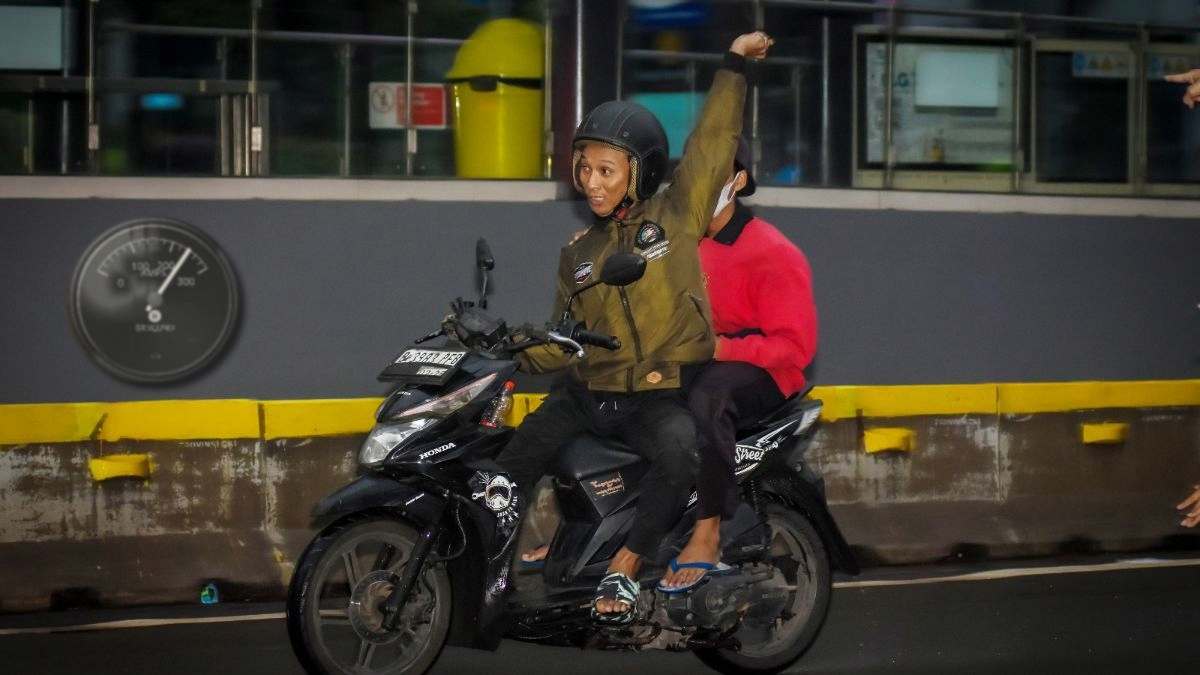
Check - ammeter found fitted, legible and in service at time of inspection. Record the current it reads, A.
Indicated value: 240 A
